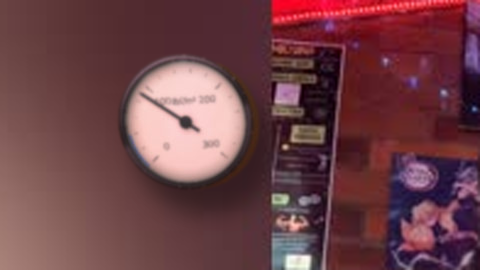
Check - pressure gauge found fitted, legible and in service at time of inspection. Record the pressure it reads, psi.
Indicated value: 90 psi
